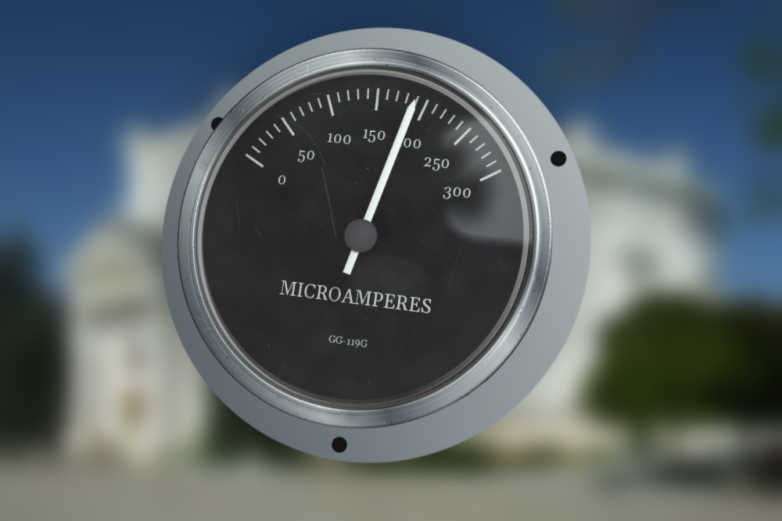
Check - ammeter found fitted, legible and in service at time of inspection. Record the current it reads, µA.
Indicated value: 190 µA
